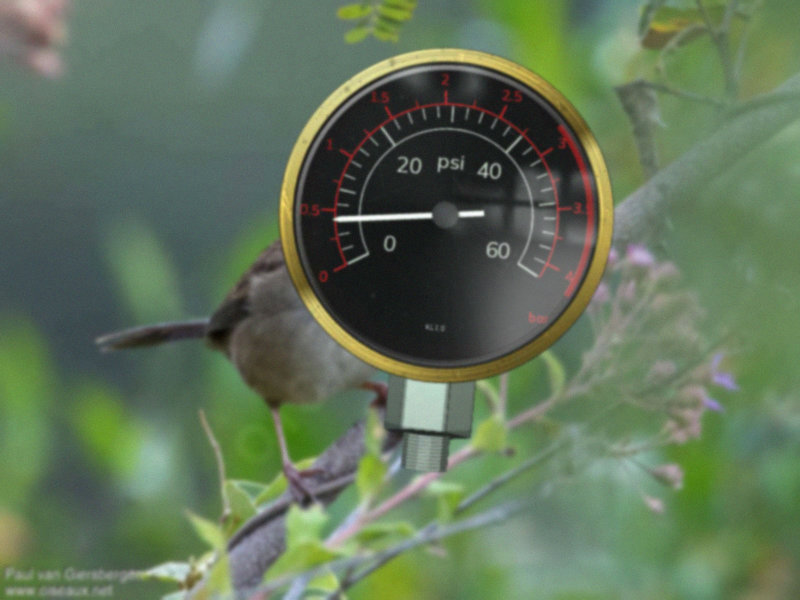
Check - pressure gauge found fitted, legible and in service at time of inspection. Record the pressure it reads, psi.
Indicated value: 6 psi
